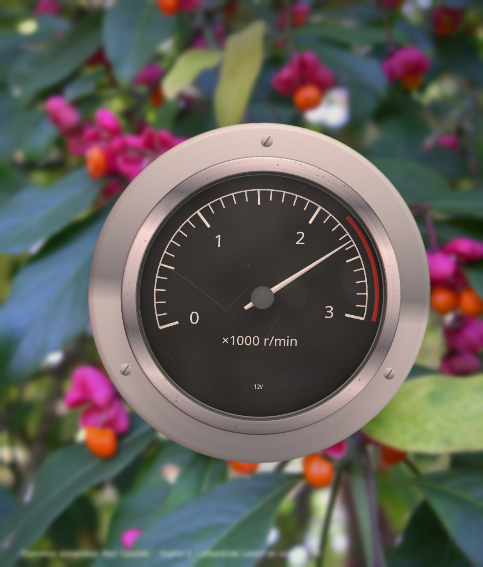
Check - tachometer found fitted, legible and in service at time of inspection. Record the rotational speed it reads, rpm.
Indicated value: 2350 rpm
